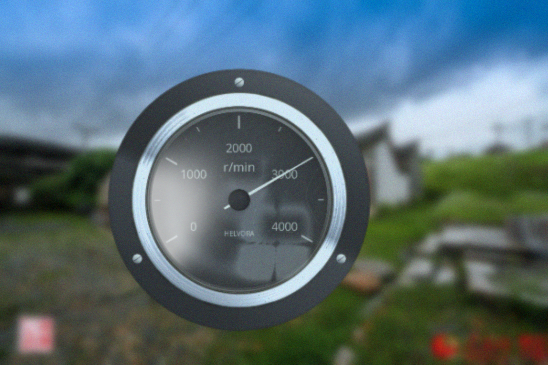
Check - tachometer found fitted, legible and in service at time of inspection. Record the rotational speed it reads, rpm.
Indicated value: 3000 rpm
